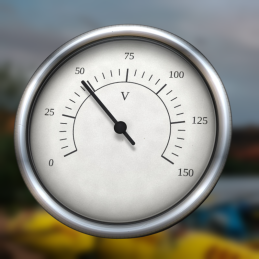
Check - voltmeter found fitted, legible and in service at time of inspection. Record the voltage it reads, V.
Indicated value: 47.5 V
